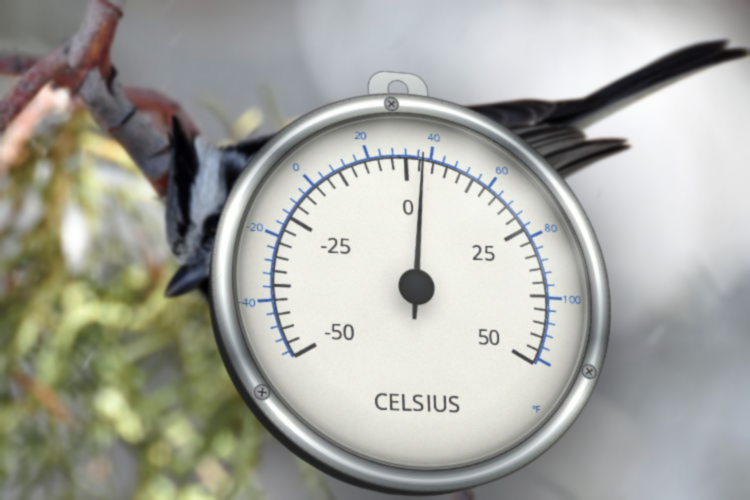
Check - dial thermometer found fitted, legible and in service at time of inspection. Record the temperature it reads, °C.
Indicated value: 2.5 °C
